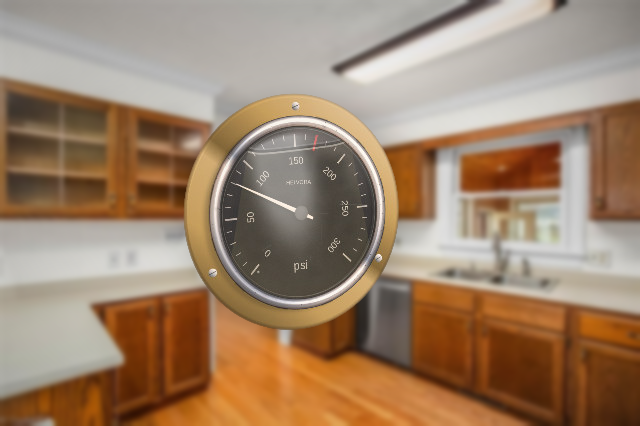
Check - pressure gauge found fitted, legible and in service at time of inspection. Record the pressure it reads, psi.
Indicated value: 80 psi
